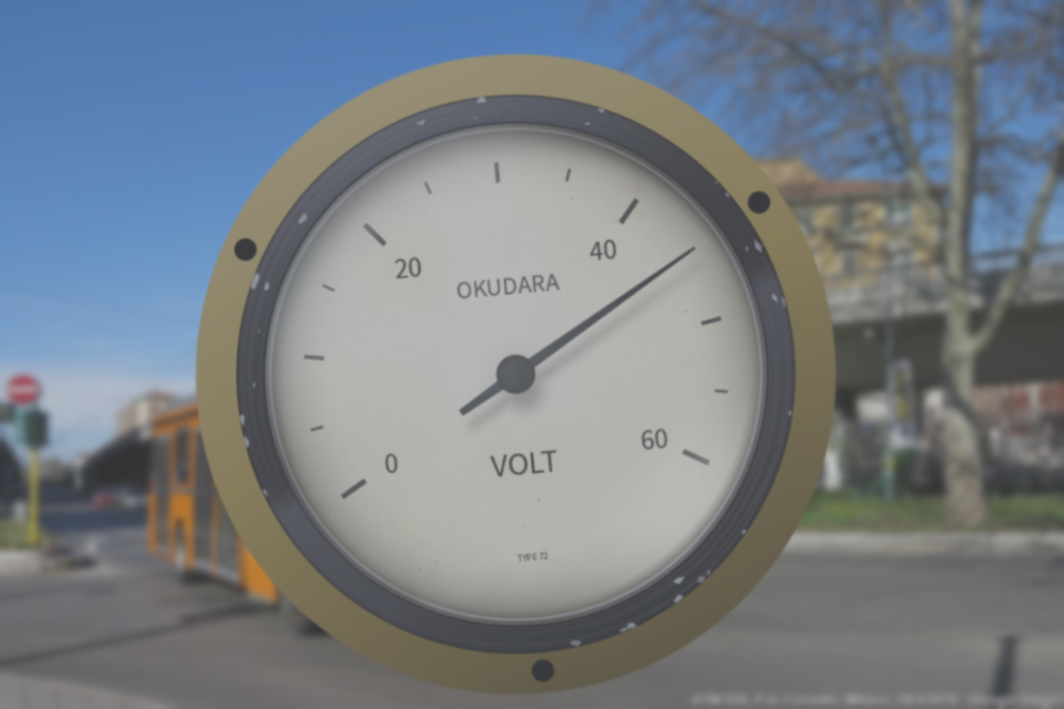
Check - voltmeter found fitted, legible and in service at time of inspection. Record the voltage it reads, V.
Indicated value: 45 V
